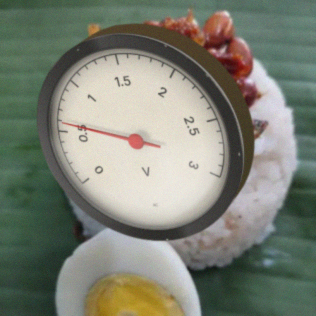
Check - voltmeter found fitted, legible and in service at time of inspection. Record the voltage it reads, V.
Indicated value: 0.6 V
